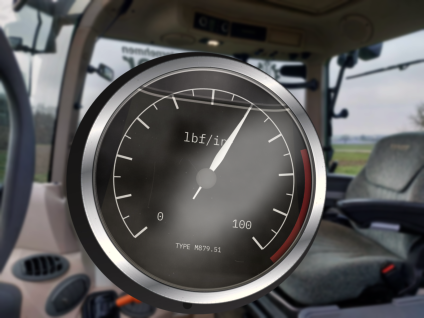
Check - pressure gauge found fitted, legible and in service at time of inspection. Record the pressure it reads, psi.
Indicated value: 60 psi
